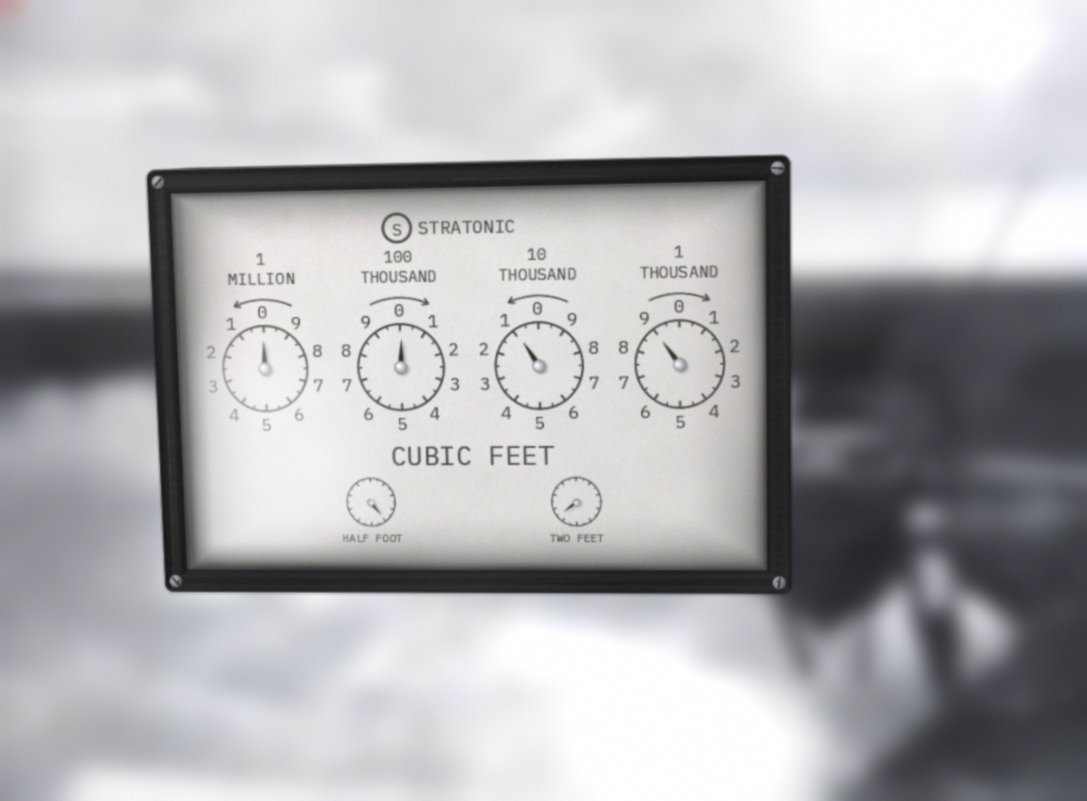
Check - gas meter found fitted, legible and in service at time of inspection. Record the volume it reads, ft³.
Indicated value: 900 ft³
